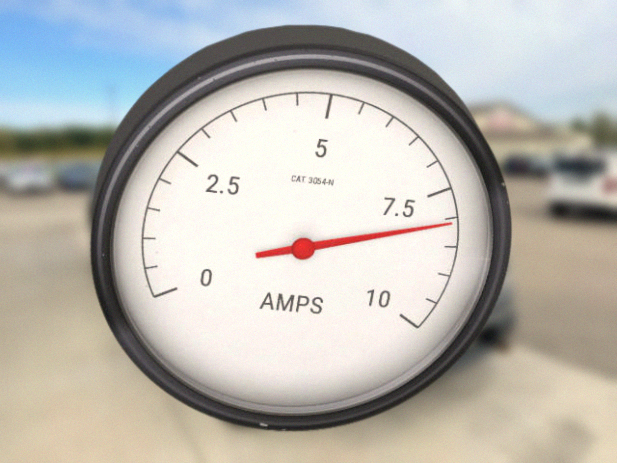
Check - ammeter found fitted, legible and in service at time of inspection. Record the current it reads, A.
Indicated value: 8 A
